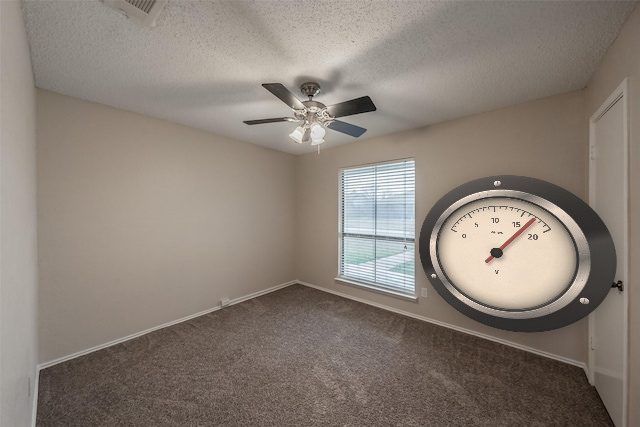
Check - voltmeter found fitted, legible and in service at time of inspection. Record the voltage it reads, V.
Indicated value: 17 V
